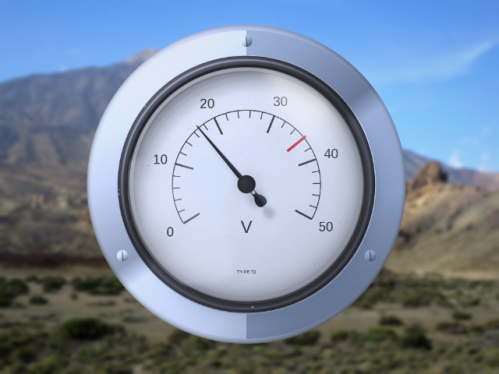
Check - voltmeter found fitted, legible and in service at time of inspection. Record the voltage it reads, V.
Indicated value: 17 V
